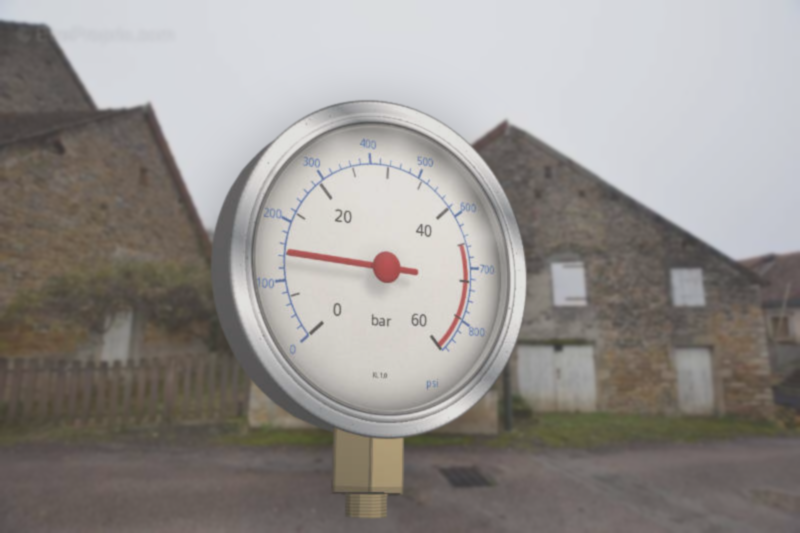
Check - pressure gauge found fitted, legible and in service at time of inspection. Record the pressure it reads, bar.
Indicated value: 10 bar
